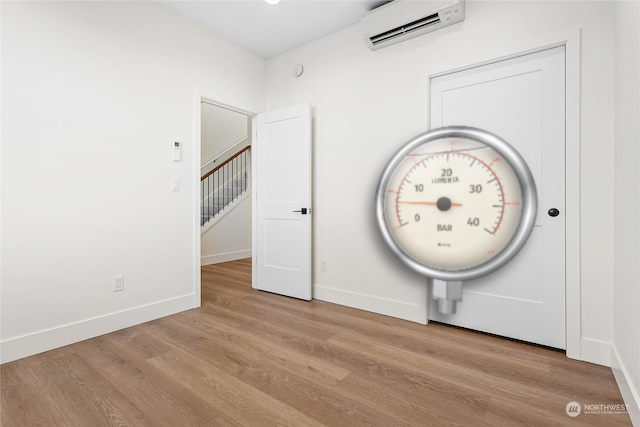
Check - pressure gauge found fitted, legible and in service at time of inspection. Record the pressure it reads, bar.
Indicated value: 5 bar
